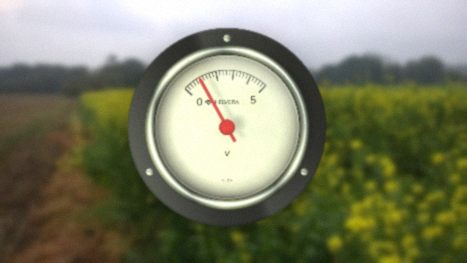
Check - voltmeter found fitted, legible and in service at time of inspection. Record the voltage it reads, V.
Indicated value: 1 V
